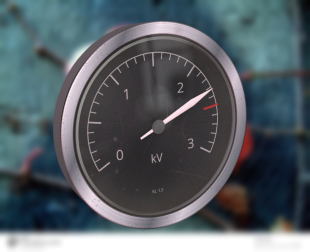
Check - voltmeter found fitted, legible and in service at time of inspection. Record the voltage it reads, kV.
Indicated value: 2.3 kV
